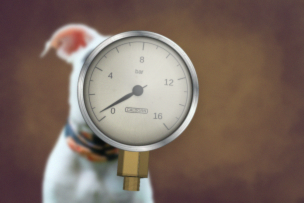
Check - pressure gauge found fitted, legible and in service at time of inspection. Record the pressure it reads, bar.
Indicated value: 0.5 bar
